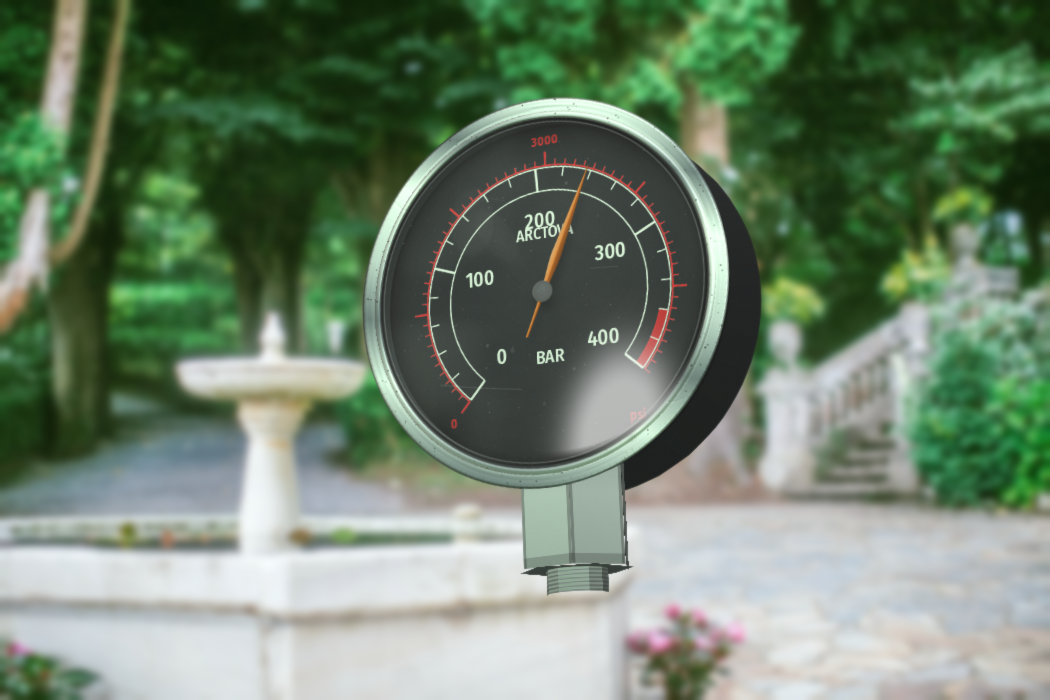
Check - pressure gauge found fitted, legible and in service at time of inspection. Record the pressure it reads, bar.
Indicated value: 240 bar
